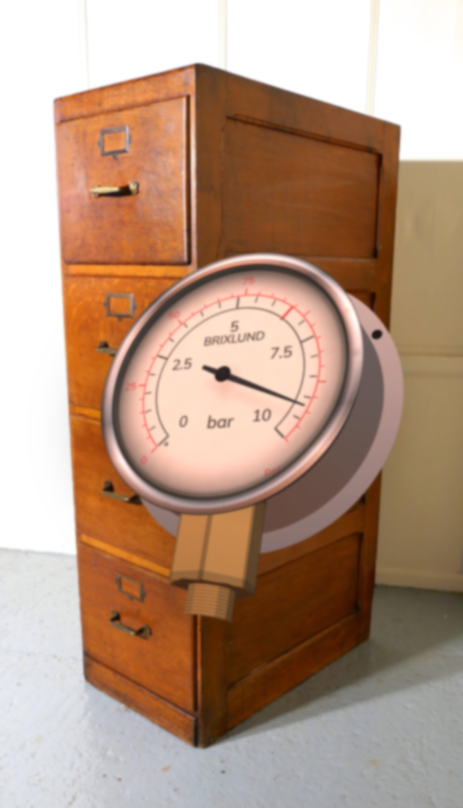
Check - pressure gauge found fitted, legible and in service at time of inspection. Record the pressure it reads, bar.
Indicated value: 9.25 bar
